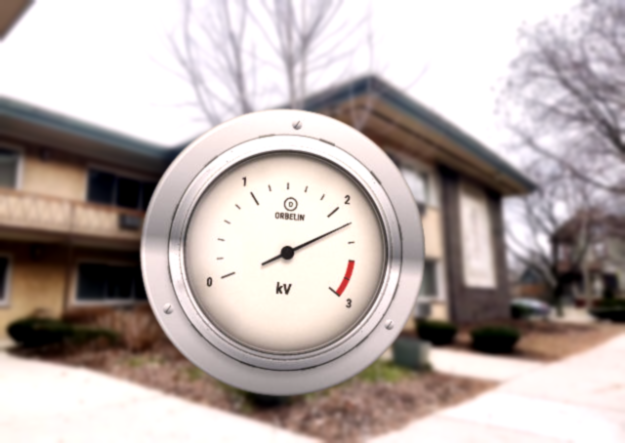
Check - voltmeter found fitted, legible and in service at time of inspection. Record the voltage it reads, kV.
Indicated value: 2.2 kV
